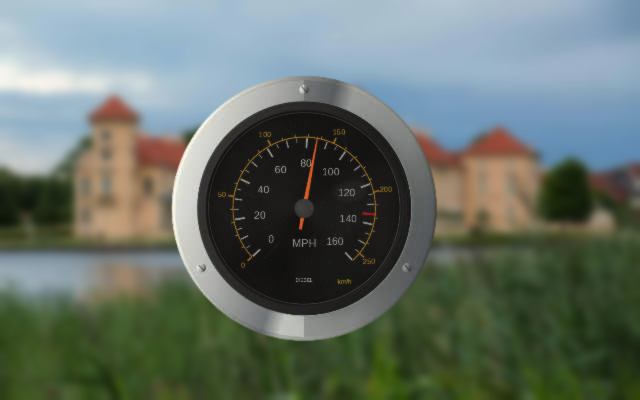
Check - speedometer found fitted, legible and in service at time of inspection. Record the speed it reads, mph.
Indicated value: 85 mph
